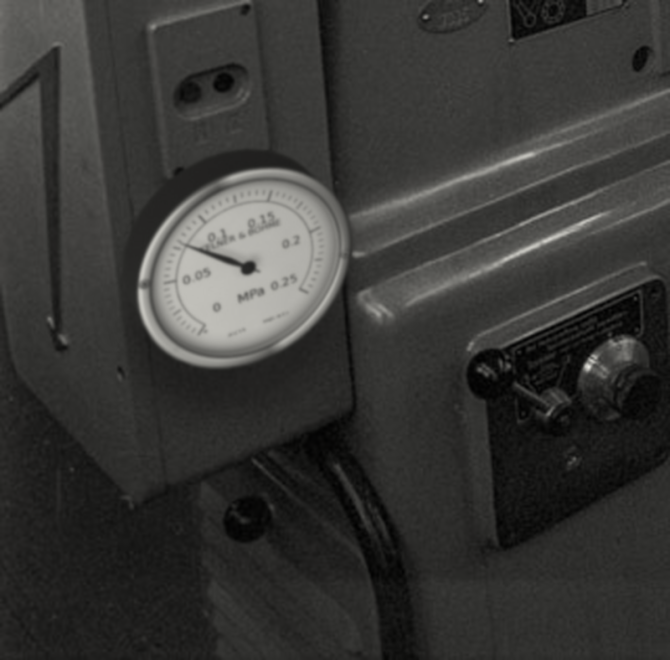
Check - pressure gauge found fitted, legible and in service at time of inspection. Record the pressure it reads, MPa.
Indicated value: 0.08 MPa
